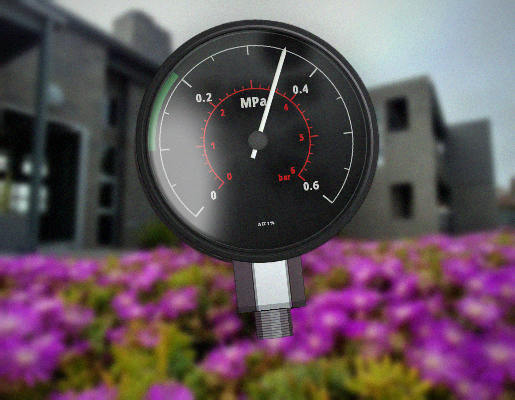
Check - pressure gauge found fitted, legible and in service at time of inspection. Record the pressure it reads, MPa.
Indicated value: 0.35 MPa
